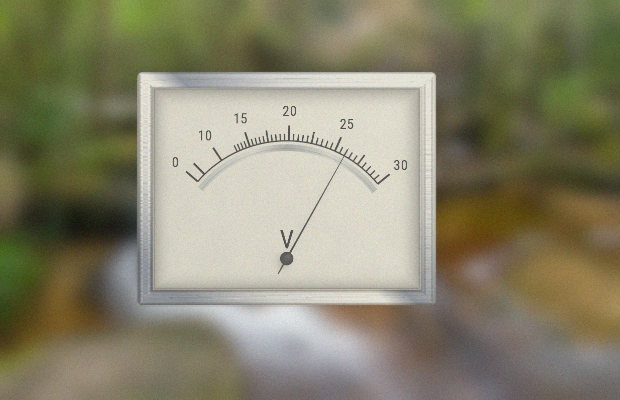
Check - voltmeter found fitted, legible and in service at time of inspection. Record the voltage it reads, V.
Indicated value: 26 V
